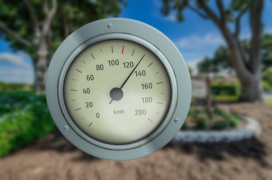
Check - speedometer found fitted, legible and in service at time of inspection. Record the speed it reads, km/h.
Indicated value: 130 km/h
